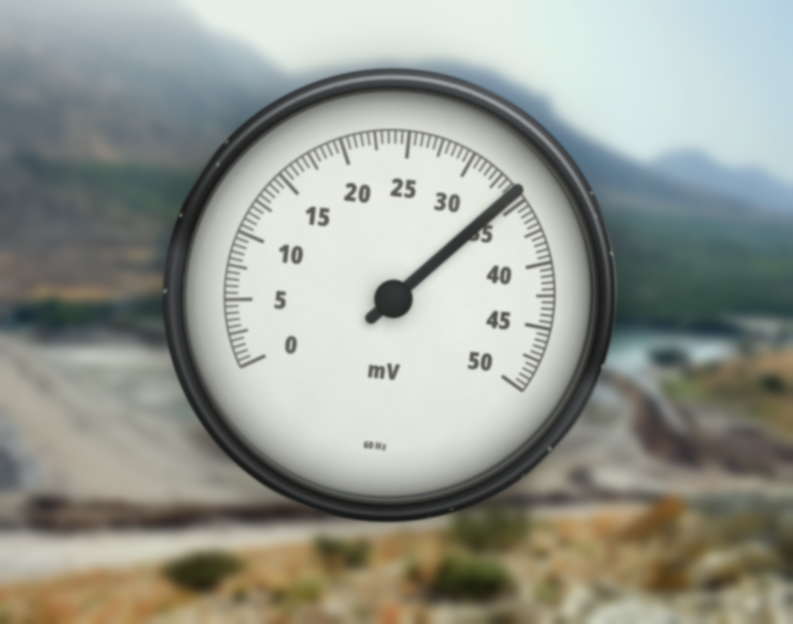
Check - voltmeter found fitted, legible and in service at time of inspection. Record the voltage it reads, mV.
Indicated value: 34 mV
